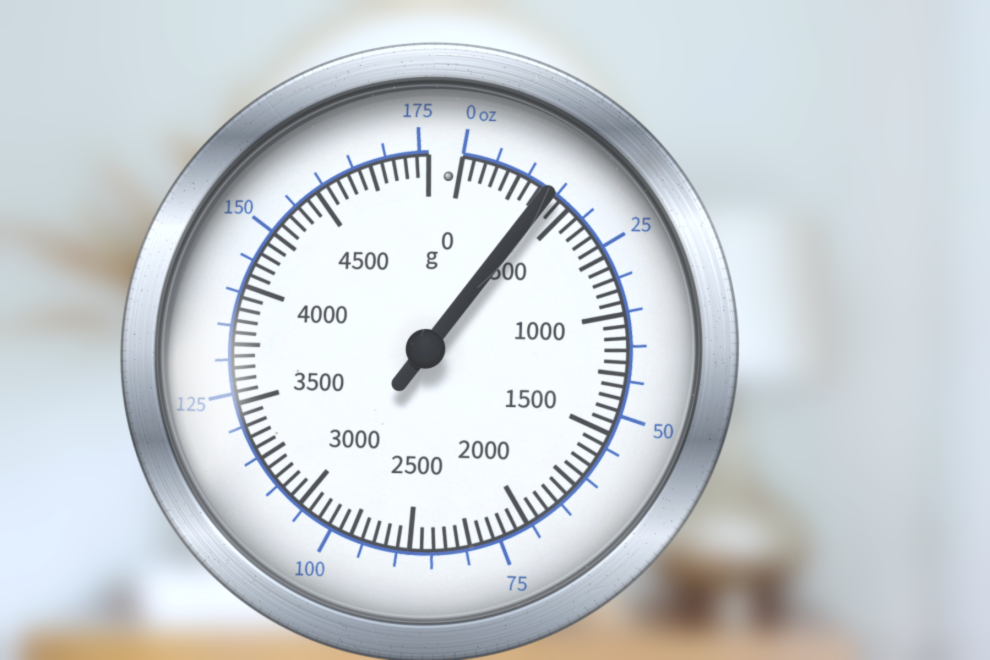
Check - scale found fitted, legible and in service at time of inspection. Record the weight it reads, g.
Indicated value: 400 g
